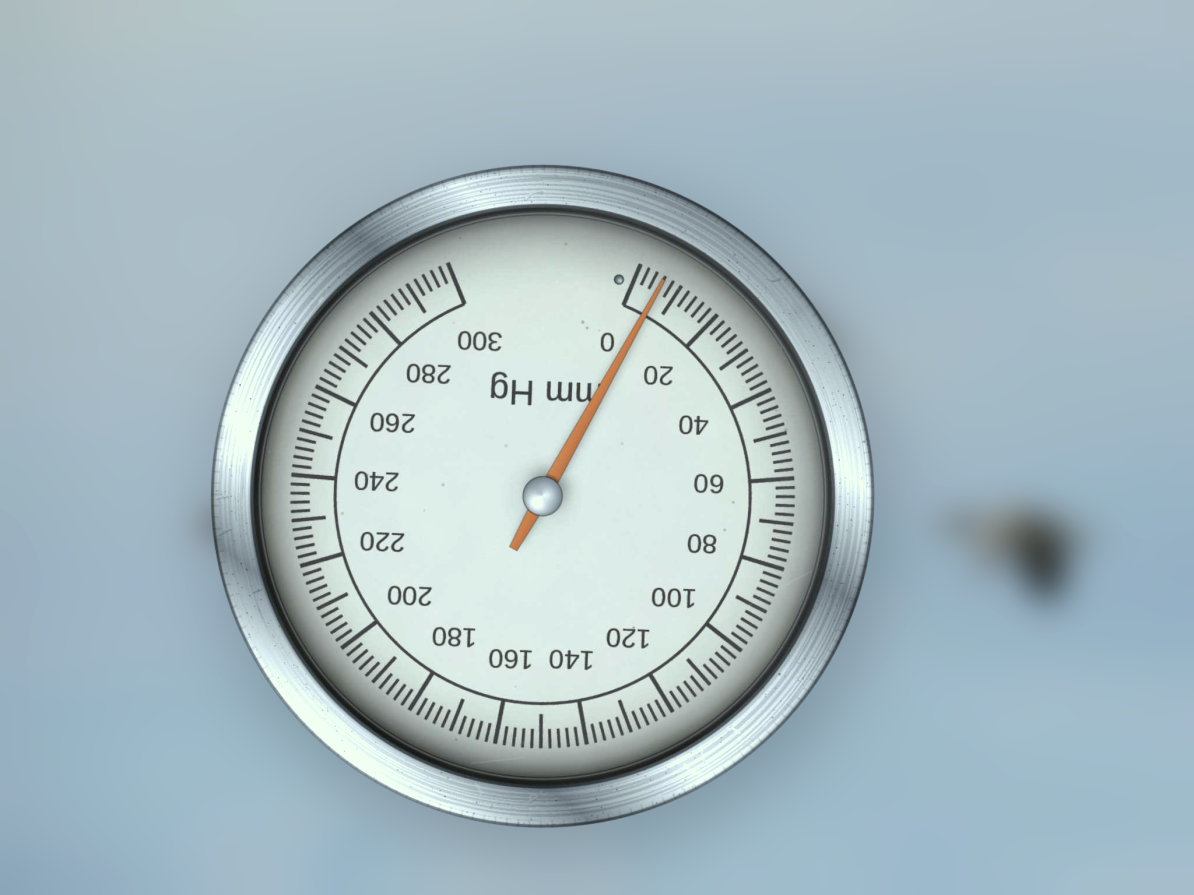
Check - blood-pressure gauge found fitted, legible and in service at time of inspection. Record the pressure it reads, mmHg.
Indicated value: 6 mmHg
